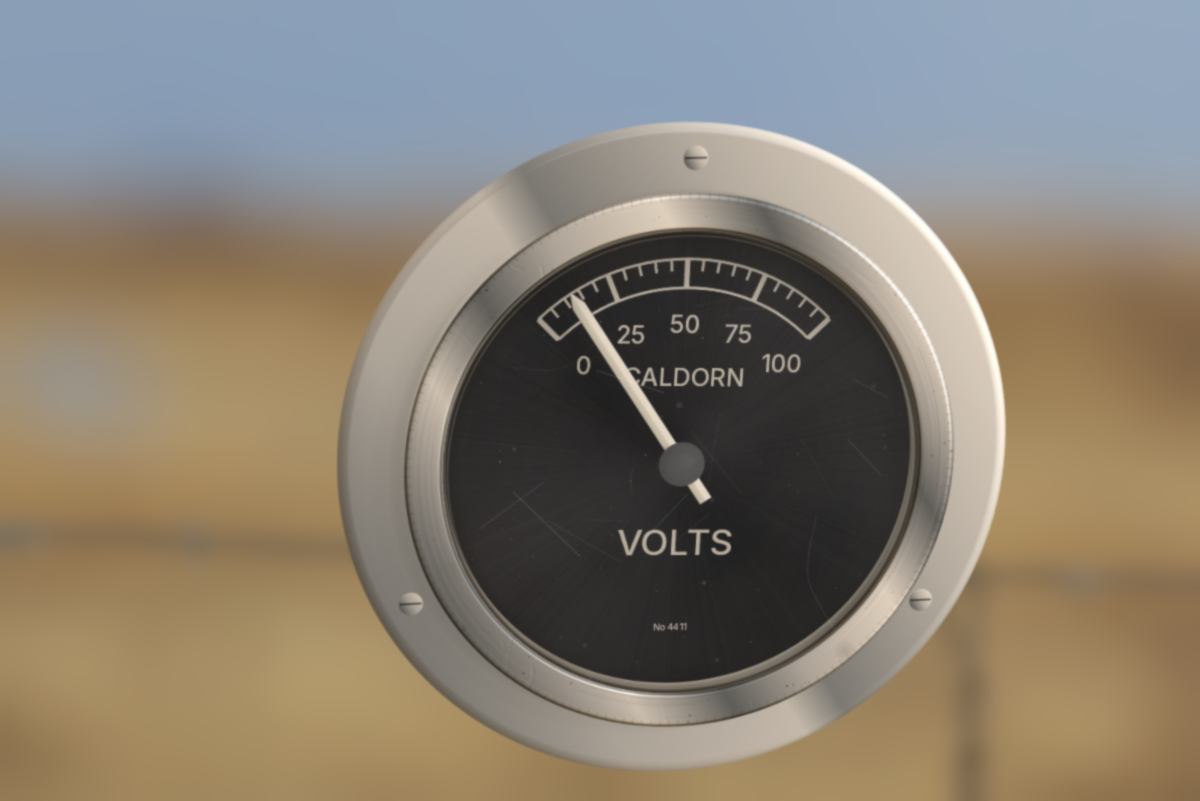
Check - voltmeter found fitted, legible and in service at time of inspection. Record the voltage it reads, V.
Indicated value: 12.5 V
